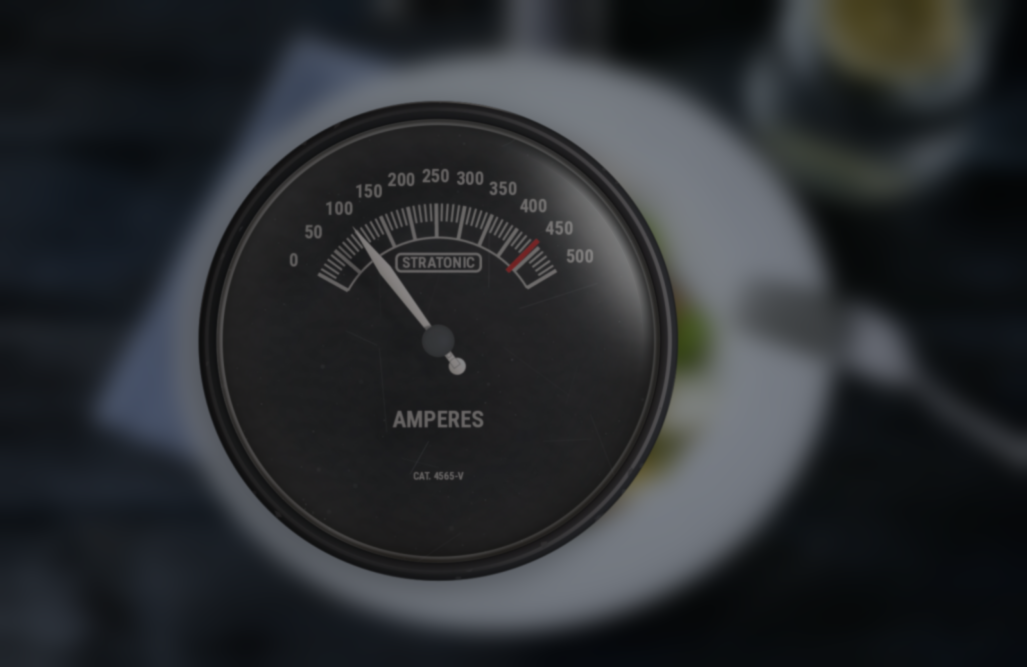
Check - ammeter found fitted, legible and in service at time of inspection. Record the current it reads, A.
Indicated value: 100 A
